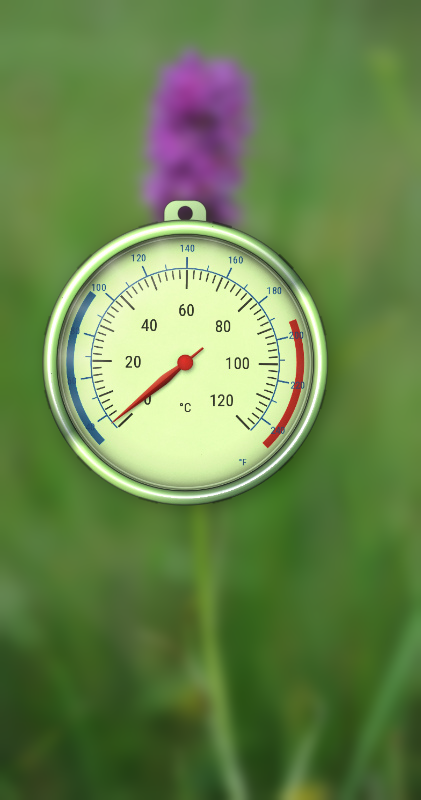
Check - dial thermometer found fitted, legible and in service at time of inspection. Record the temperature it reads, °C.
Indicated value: 2 °C
